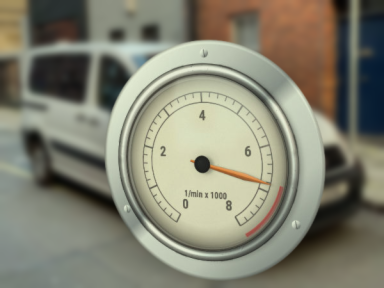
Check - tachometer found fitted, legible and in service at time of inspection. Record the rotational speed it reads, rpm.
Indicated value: 6800 rpm
